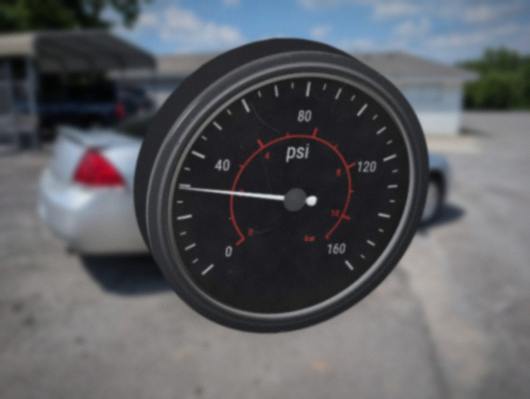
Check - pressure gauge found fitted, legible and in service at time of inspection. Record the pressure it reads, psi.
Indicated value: 30 psi
